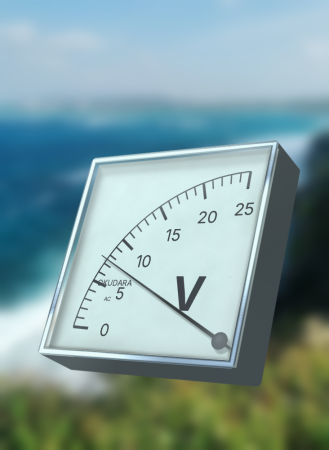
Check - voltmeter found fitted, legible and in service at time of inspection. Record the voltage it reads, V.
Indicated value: 7.5 V
